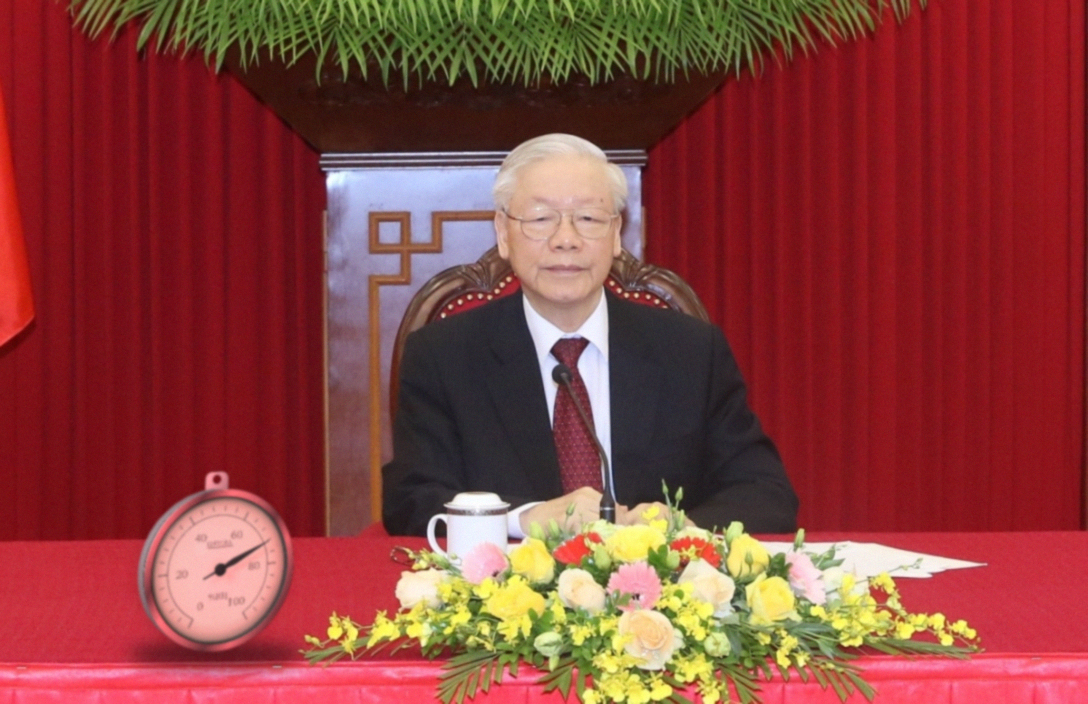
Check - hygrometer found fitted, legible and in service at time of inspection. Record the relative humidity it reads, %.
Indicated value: 72 %
